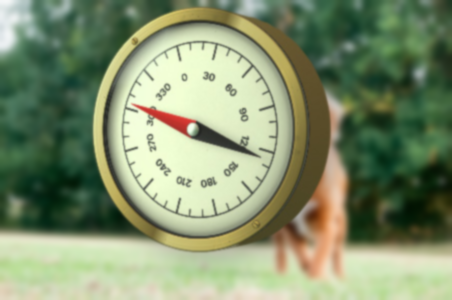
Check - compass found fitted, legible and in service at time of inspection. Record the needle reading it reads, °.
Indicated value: 305 °
